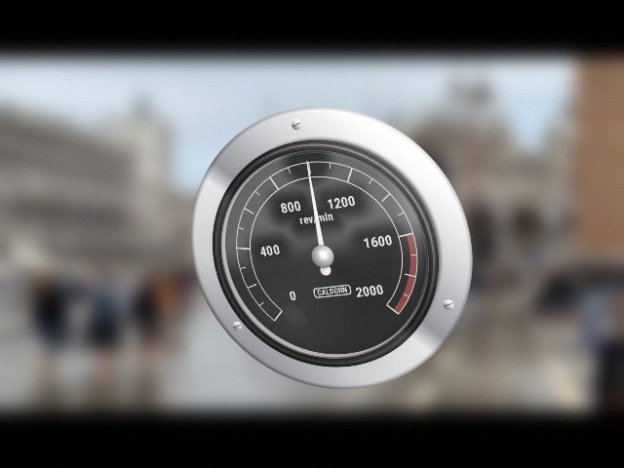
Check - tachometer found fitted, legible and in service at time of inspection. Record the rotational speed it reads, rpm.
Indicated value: 1000 rpm
